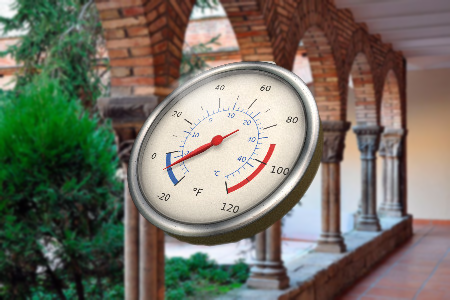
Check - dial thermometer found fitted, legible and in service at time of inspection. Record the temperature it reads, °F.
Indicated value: -10 °F
